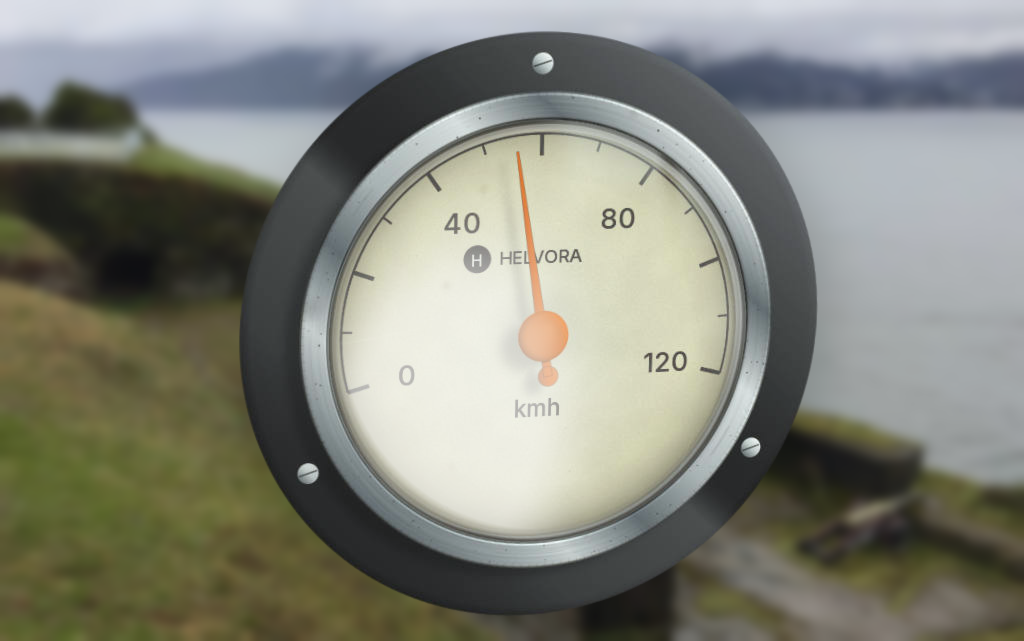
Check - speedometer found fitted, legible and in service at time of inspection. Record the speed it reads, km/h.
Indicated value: 55 km/h
